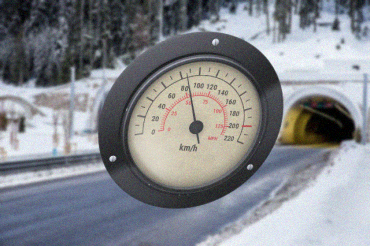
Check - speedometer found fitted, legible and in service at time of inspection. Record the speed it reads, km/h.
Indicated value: 85 km/h
